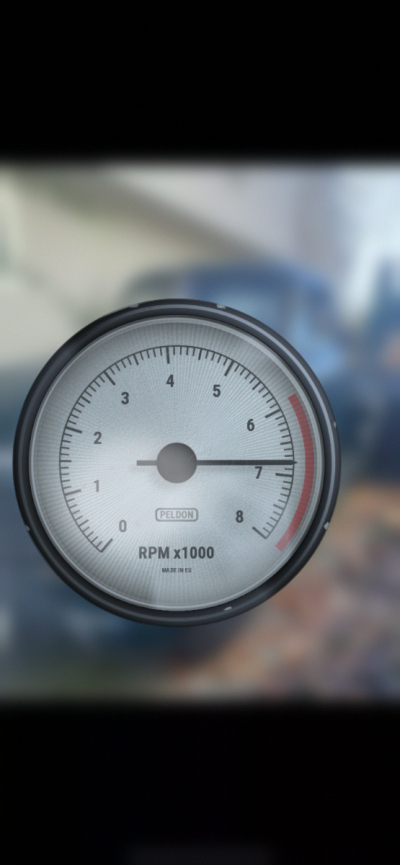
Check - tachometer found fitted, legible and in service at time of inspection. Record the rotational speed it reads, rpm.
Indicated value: 6800 rpm
